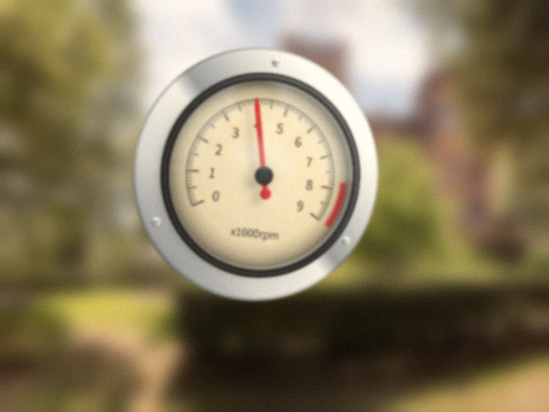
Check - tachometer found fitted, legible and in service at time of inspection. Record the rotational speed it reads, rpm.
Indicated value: 4000 rpm
